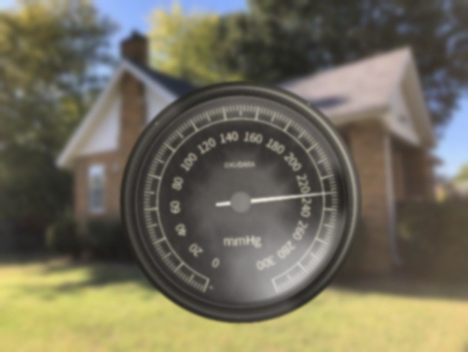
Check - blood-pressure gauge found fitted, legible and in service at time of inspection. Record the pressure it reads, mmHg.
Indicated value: 230 mmHg
